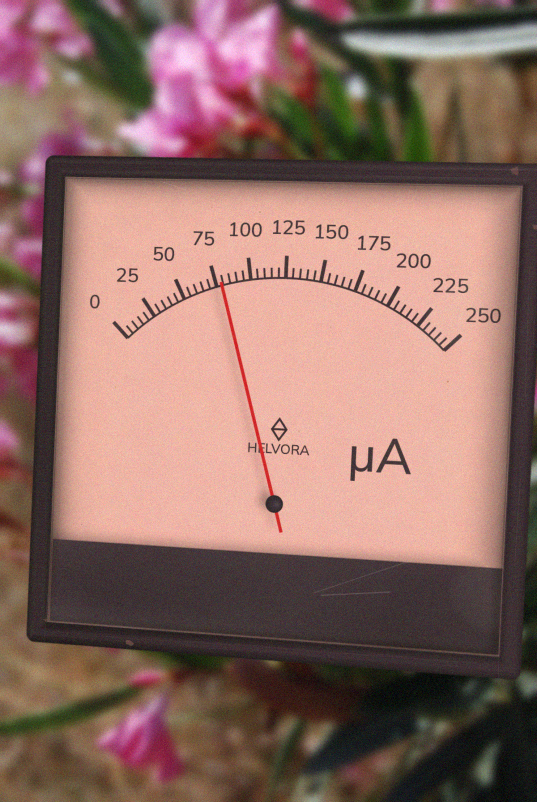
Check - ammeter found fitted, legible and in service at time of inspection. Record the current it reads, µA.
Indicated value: 80 µA
